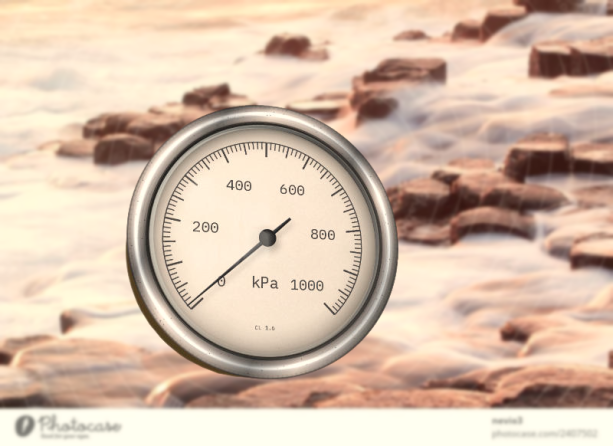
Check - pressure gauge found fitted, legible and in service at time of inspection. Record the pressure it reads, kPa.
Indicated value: 10 kPa
